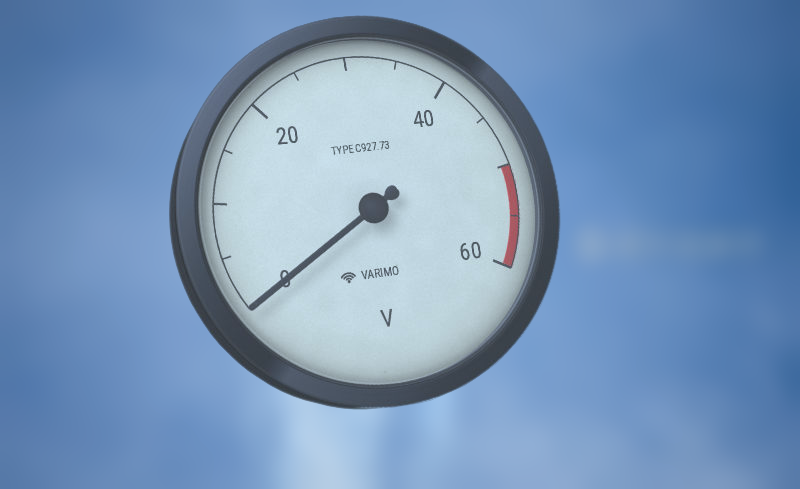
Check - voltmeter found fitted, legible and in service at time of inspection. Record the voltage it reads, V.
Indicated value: 0 V
